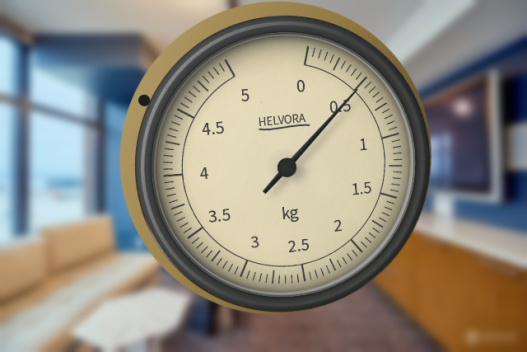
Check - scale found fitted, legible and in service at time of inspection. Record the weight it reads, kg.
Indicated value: 0.5 kg
